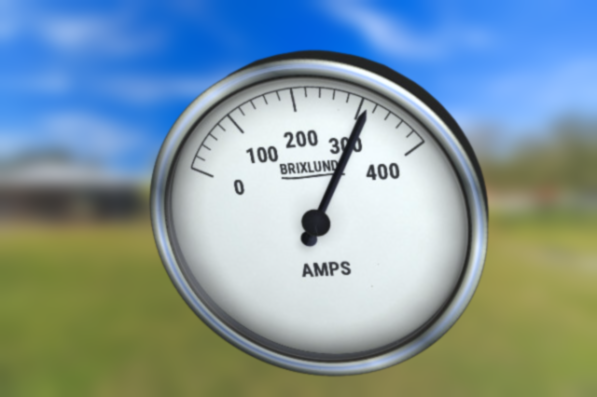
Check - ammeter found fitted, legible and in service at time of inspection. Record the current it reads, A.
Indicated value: 310 A
